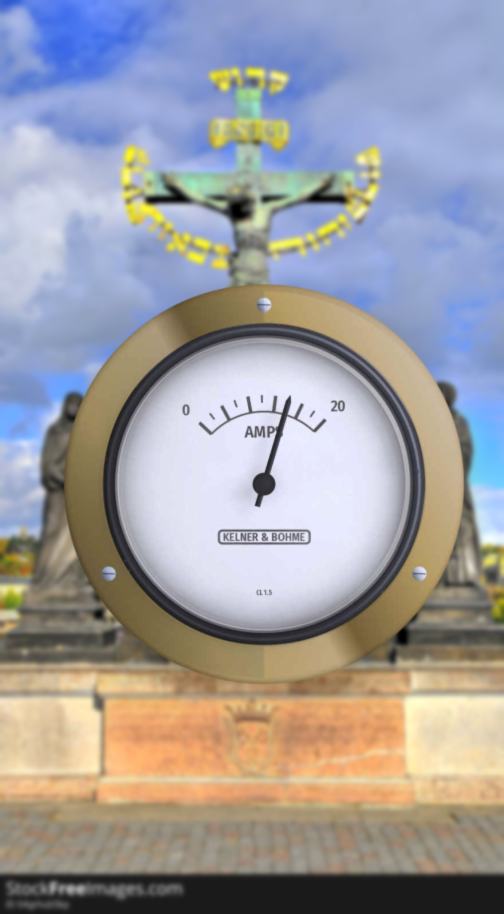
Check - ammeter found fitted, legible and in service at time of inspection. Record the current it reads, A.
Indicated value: 14 A
